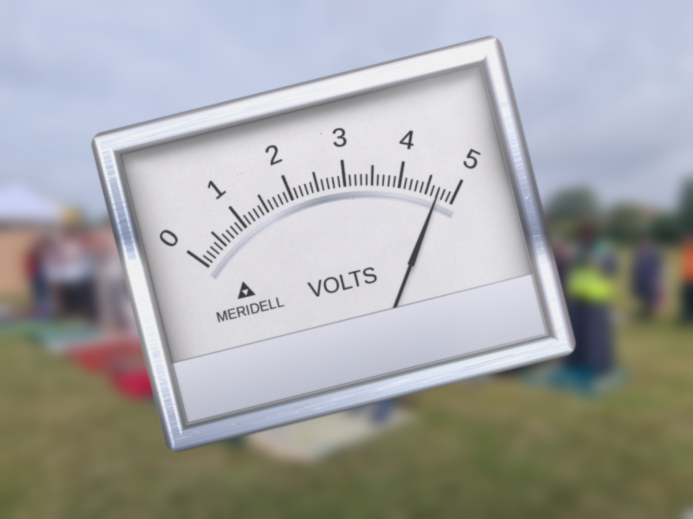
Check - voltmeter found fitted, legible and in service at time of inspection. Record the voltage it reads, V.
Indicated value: 4.7 V
